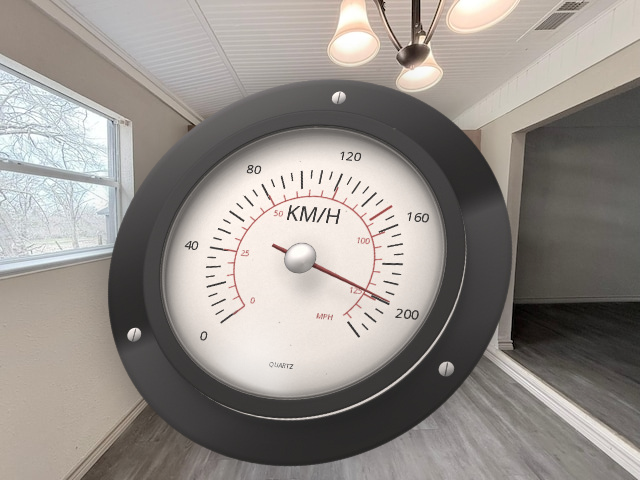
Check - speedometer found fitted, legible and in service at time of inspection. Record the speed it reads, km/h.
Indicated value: 200 km/h
